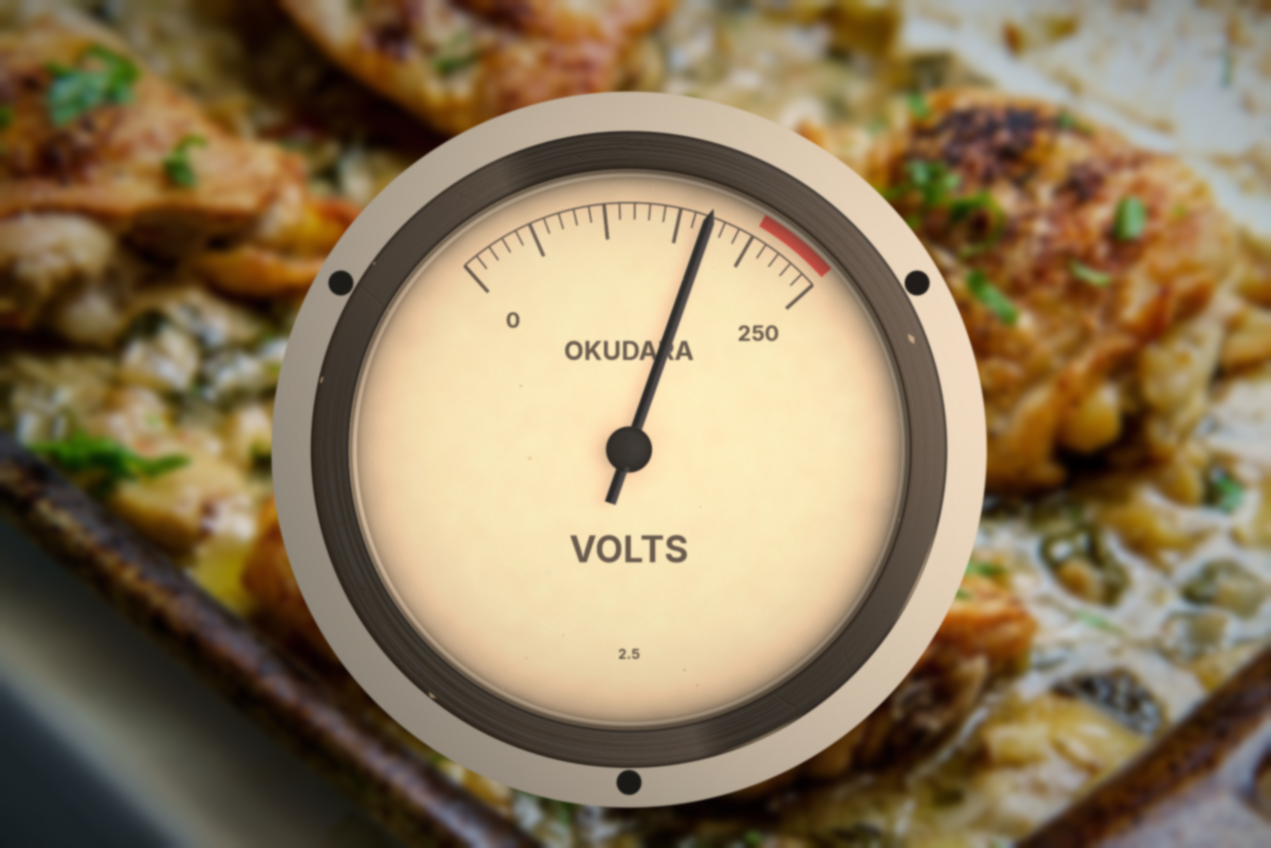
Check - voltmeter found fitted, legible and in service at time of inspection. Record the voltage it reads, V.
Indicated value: 170 V
